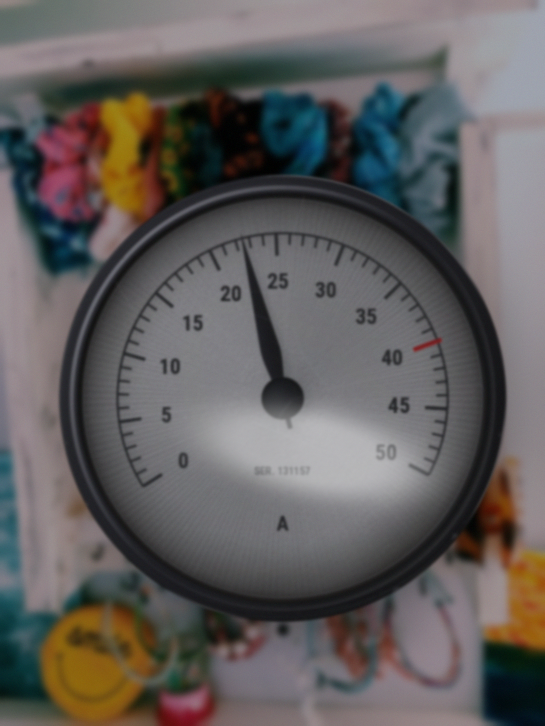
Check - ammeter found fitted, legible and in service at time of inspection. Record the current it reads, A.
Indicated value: 22.5 A
